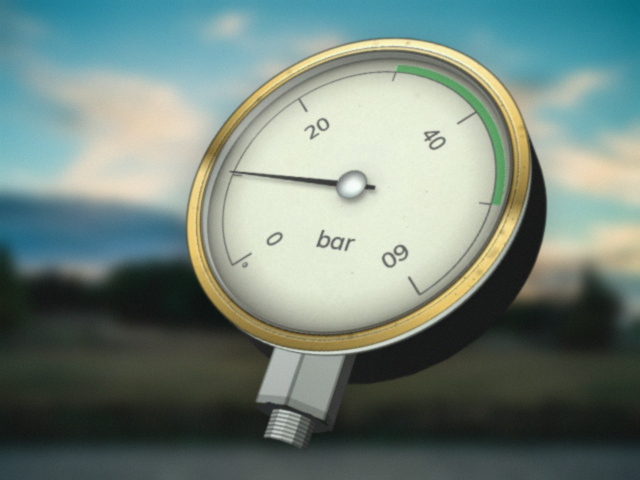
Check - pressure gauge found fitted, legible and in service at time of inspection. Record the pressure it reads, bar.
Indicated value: 10 bar
